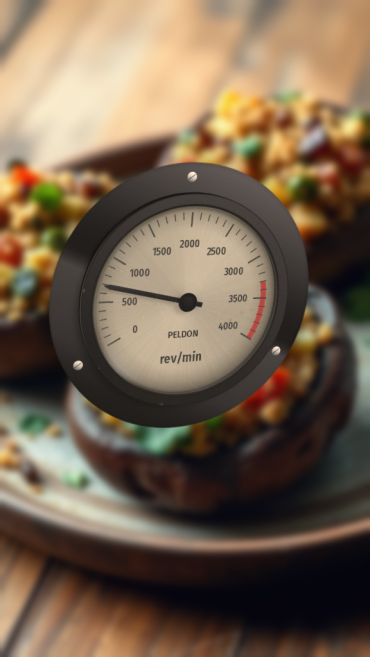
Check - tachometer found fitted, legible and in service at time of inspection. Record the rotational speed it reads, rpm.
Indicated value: 700 rpm
